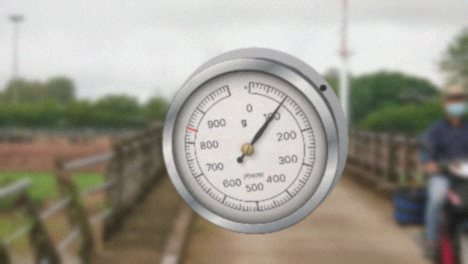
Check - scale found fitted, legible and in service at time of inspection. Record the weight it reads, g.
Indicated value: 100 g
